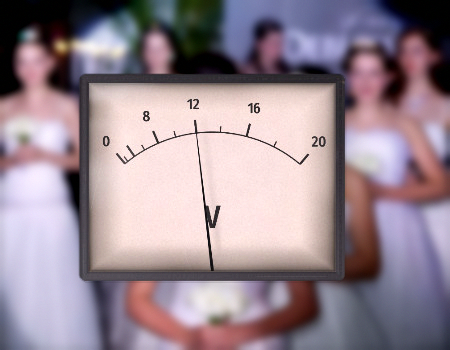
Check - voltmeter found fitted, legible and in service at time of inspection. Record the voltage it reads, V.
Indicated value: 12 V
